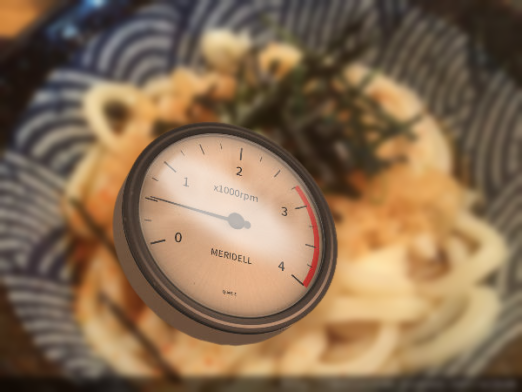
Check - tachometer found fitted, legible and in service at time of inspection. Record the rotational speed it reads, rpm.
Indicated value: 500 rpm
